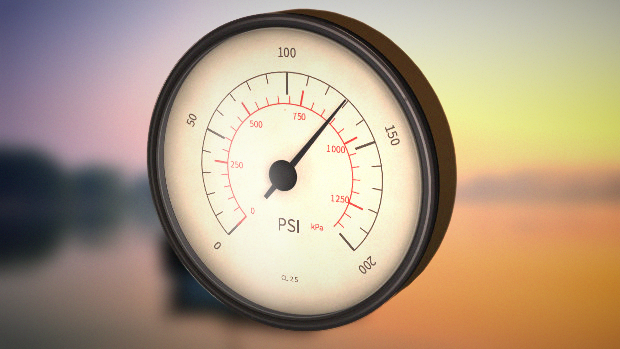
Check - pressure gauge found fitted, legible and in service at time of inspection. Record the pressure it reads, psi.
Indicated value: 130 psi
